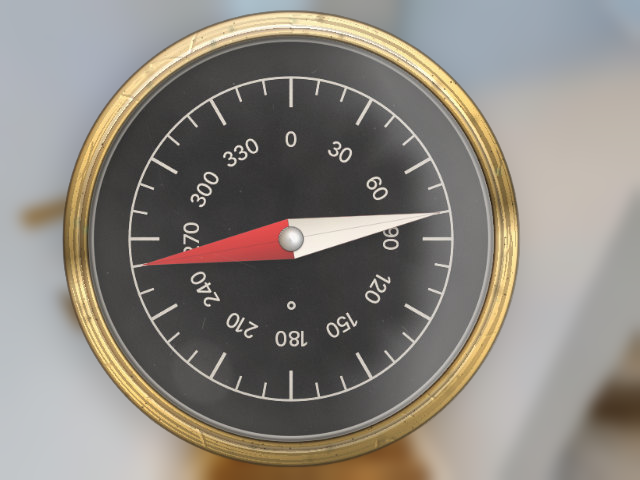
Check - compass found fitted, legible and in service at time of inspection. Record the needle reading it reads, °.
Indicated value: 260 °
